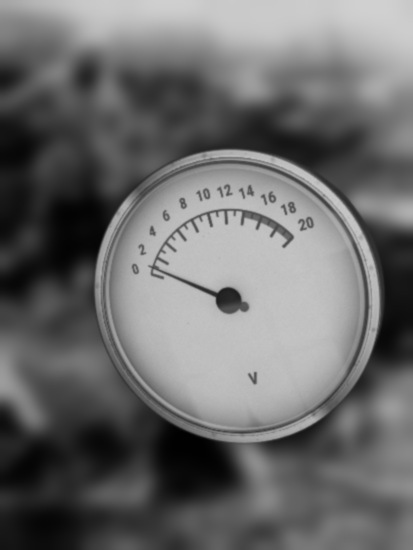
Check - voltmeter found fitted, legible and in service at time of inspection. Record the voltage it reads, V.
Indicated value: 1 V
